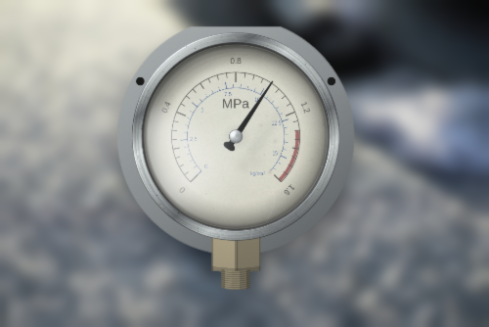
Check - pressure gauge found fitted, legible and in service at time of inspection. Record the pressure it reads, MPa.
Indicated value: 1 MPa
